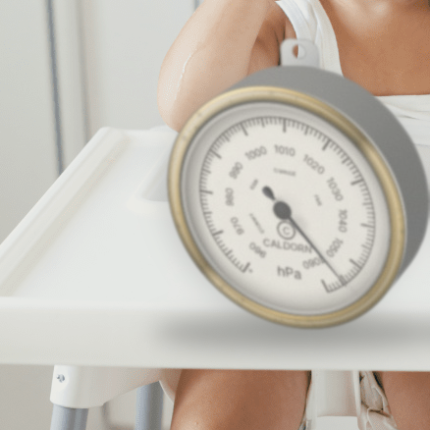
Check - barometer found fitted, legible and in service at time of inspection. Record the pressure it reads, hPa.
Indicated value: 1055 hPa
